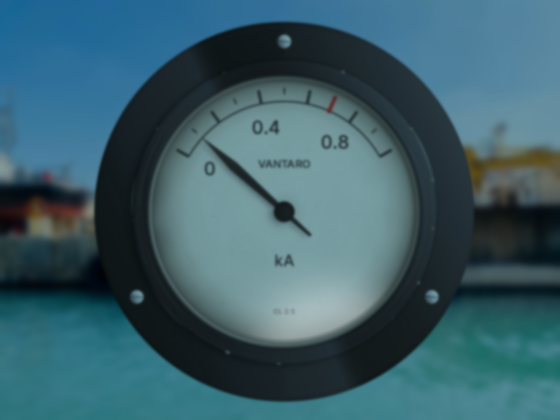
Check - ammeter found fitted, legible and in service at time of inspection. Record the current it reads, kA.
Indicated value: 0.1 kA
